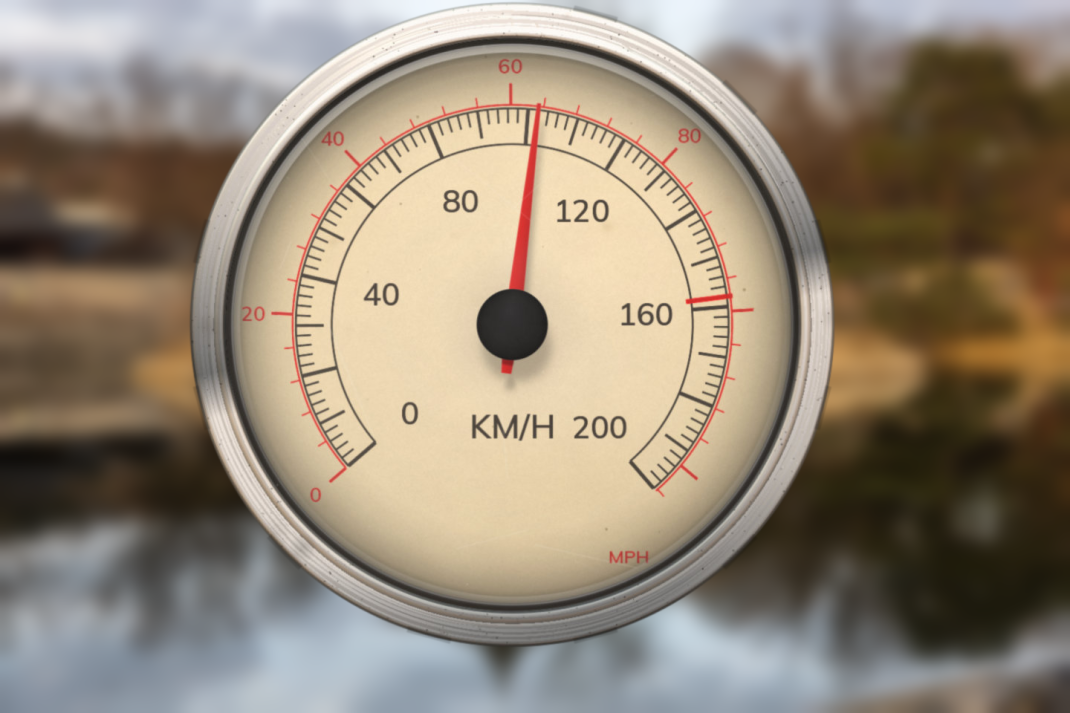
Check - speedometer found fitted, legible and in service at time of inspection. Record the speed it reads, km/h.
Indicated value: 102 km/h
